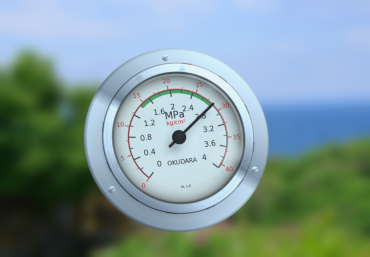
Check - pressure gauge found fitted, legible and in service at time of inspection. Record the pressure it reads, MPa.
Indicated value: 2.8 MPa
